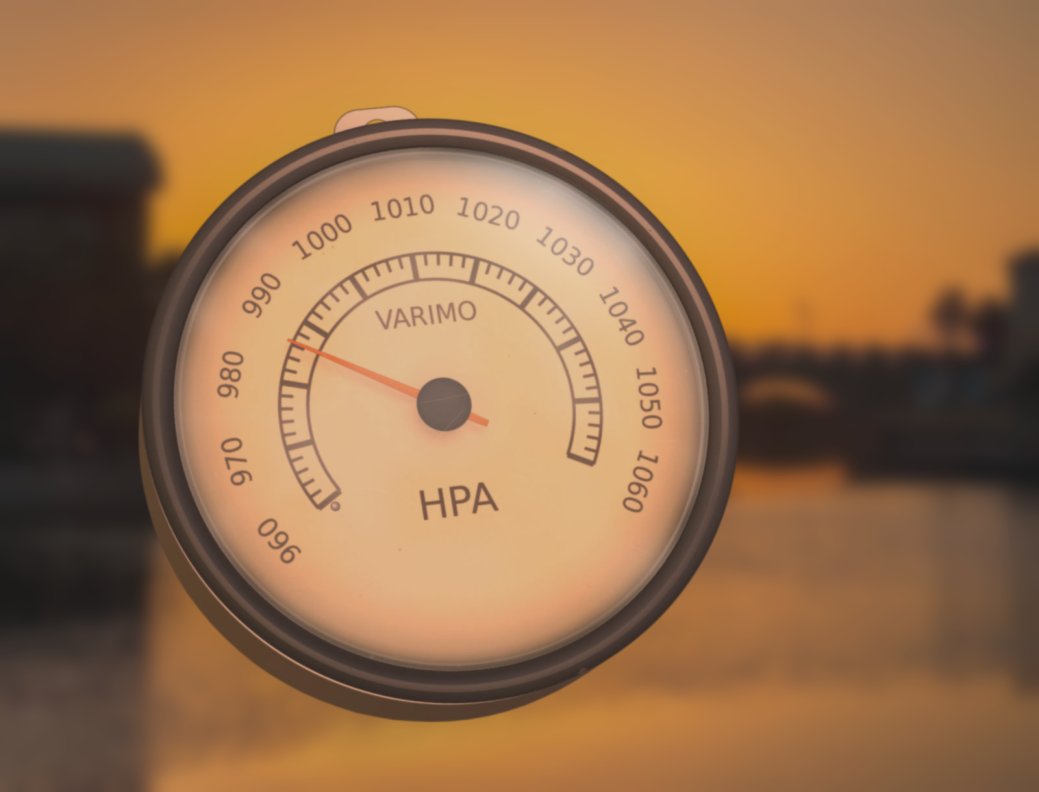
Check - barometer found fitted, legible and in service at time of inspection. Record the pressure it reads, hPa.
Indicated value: 986 hPa
